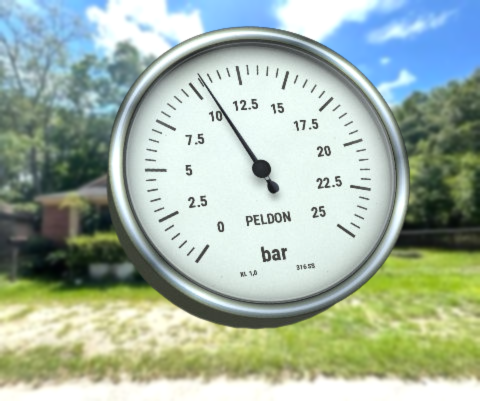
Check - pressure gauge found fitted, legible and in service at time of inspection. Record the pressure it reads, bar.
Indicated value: 10.5 bar
